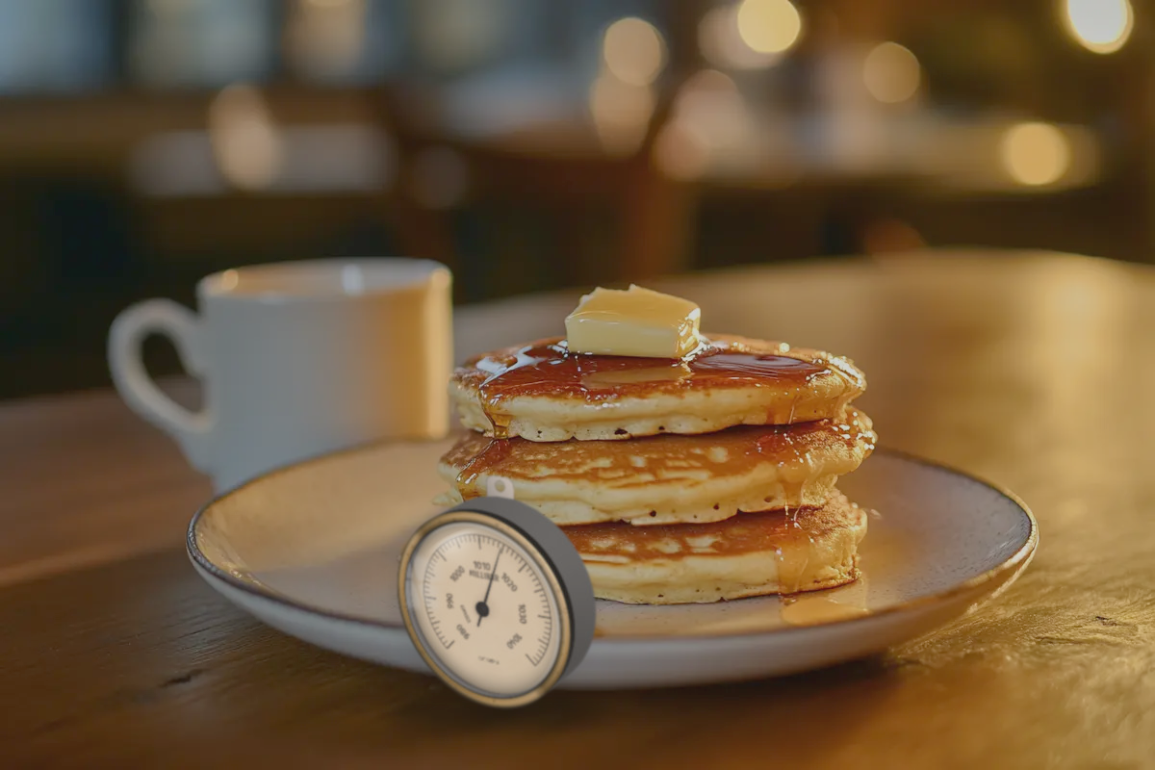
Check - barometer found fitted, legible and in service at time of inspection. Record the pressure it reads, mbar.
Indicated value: 1015 mbar
